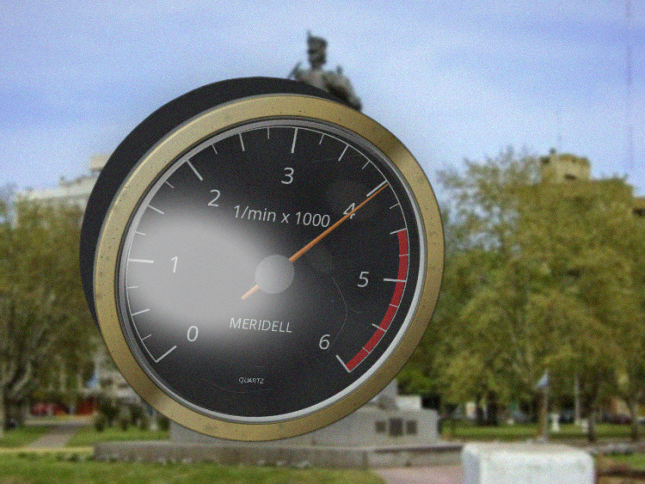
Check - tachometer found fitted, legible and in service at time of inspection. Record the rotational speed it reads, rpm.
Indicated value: 4000 rpm
